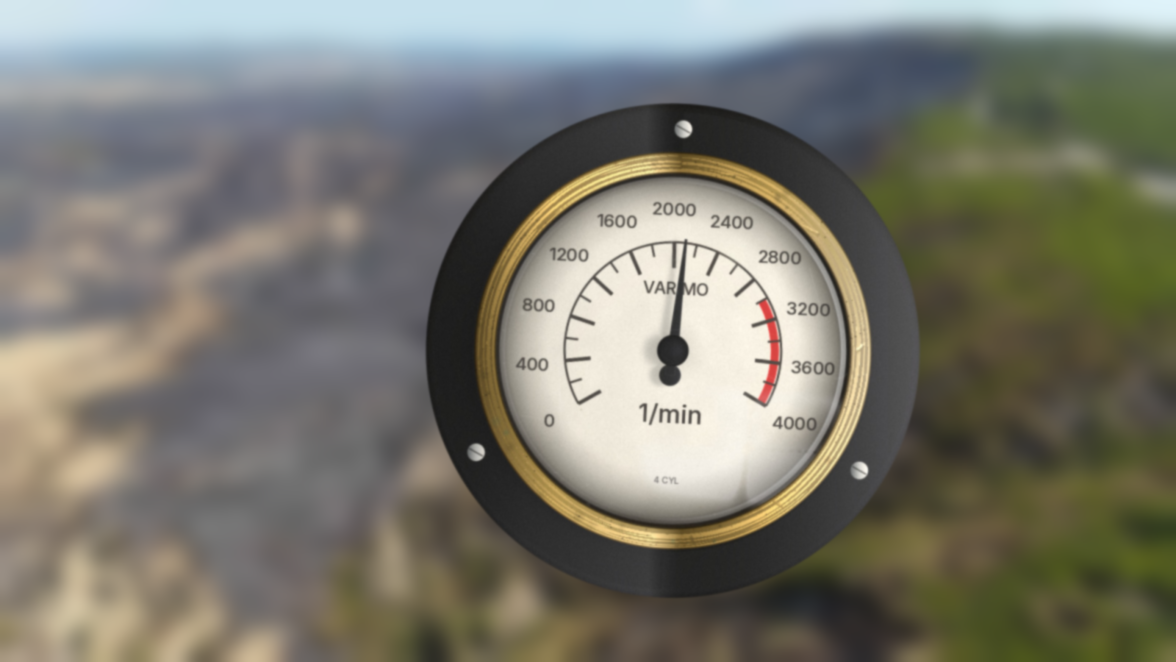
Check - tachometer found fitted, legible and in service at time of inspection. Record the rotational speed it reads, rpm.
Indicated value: 2100 rpm
